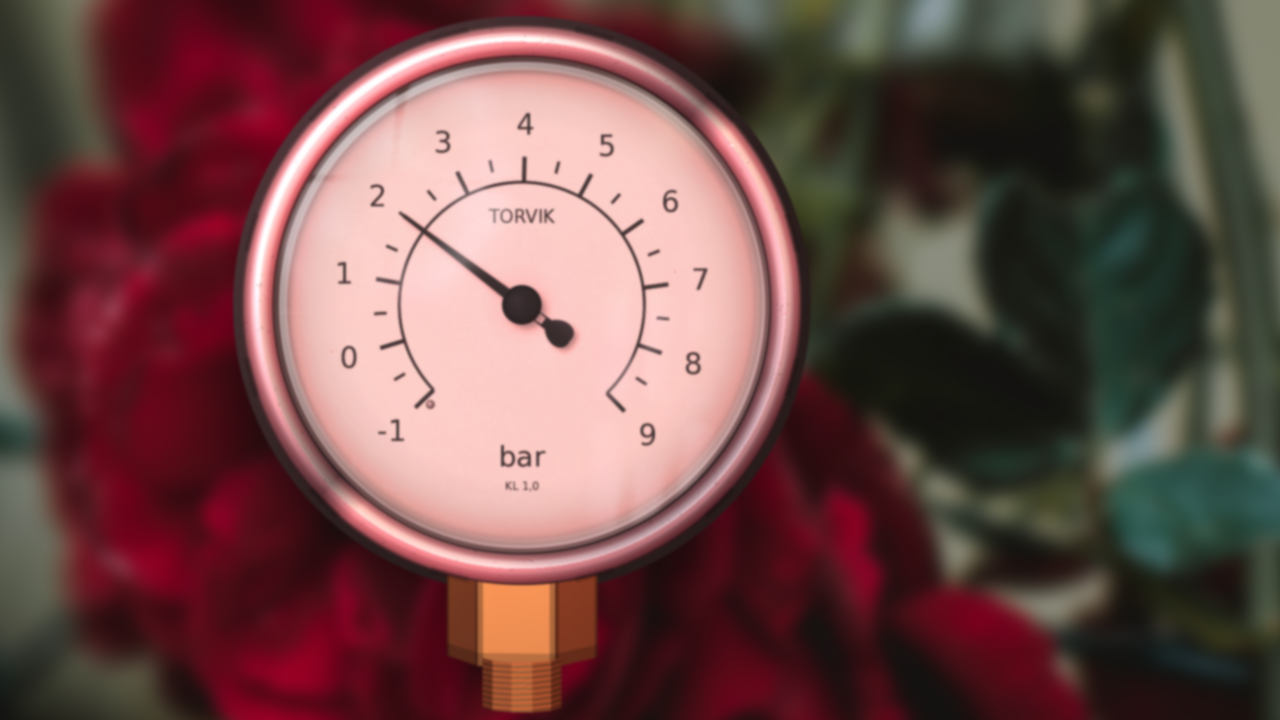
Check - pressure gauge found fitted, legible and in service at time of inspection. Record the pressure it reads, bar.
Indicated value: 2 bar
